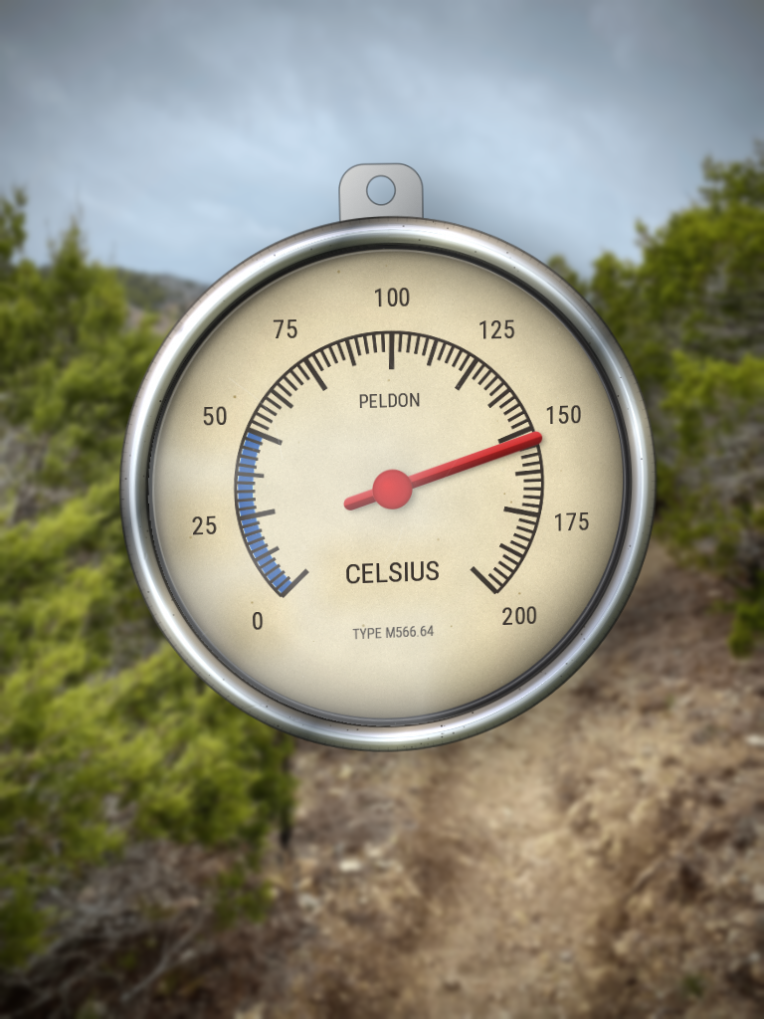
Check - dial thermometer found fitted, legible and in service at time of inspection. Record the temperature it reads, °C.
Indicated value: 152.5 °C
